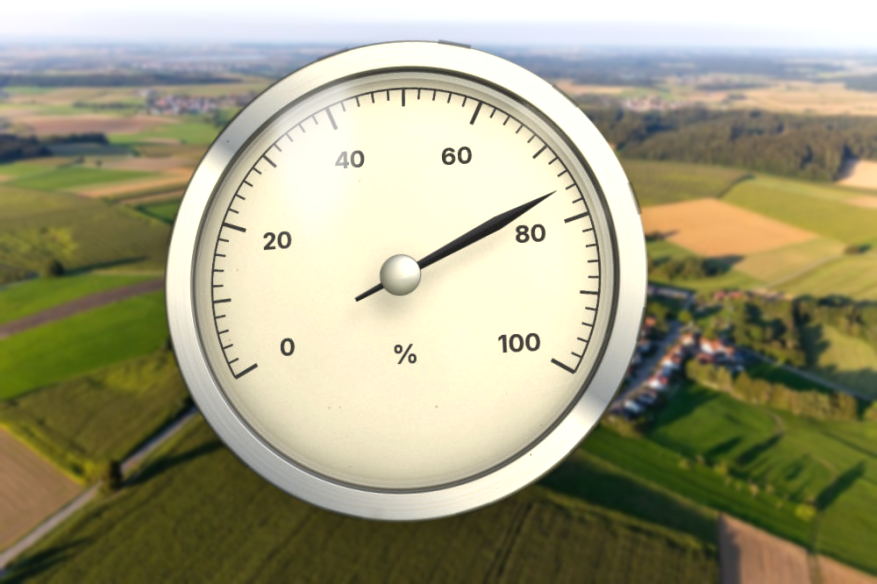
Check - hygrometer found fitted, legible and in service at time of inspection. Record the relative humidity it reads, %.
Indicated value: 76 %
